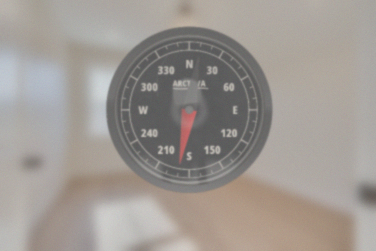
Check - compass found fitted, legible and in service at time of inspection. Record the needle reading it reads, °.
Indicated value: 190 °
